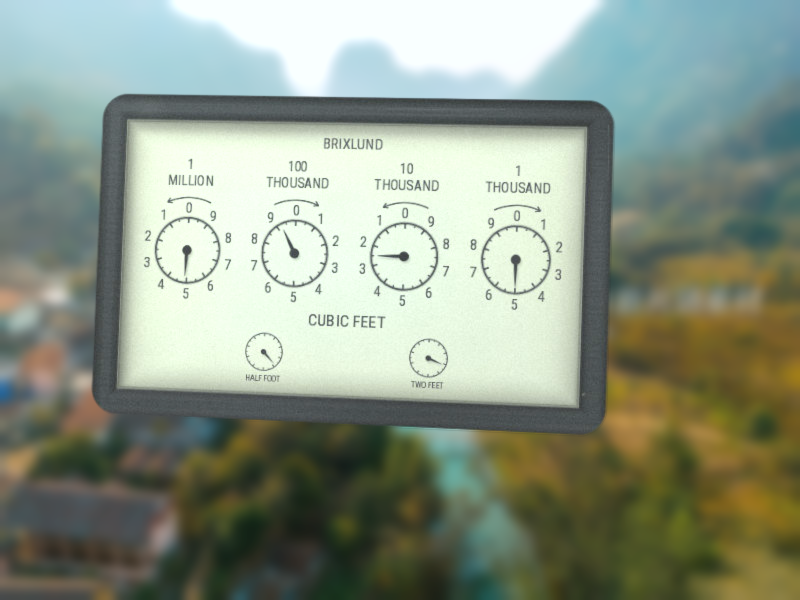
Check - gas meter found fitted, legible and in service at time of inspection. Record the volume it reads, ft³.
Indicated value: 492500 ft³
